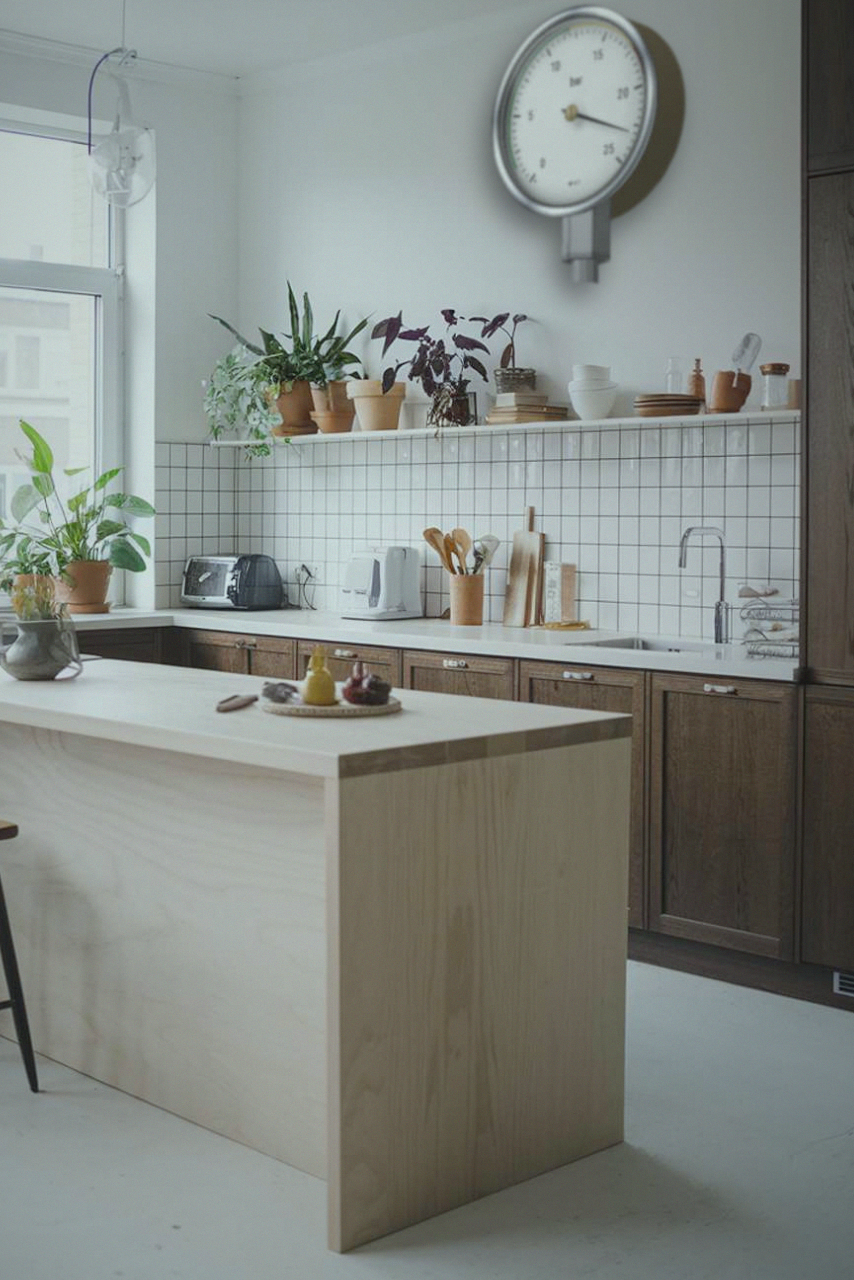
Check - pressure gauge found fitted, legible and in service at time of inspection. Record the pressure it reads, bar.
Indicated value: 23 bar
